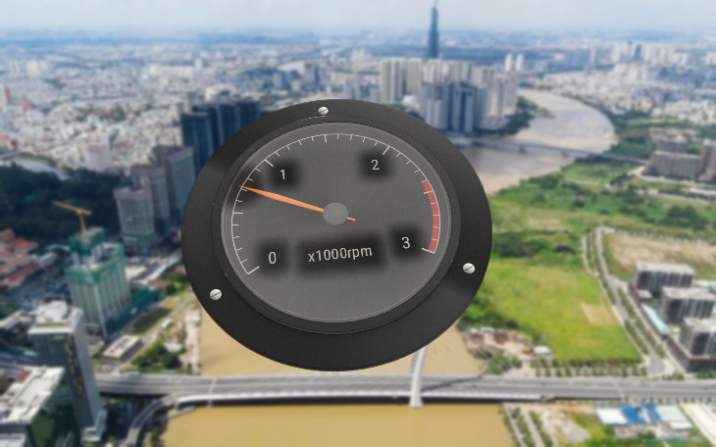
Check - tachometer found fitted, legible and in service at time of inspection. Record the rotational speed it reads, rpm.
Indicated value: 700 rpm
